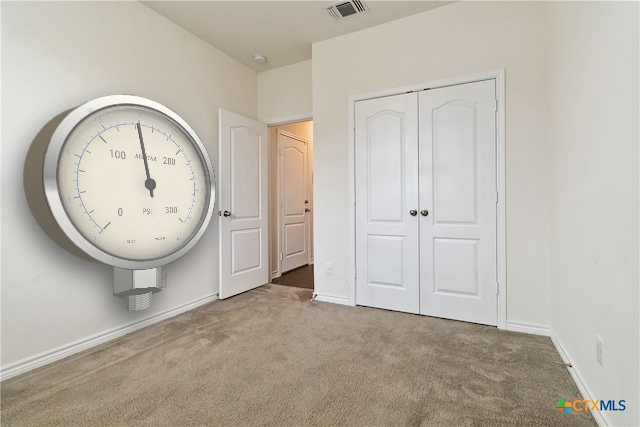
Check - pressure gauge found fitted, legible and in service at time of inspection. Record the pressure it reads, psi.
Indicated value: 140 psi
